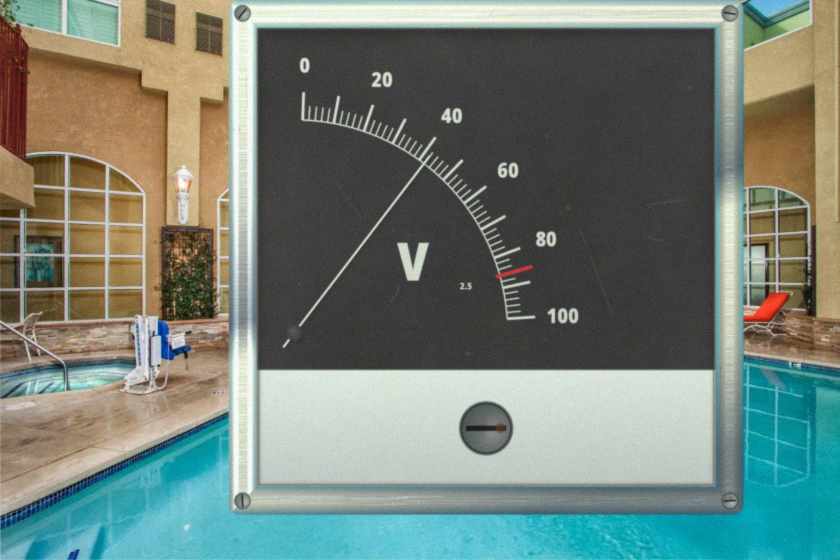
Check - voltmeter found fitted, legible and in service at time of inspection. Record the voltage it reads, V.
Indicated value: 42 V
